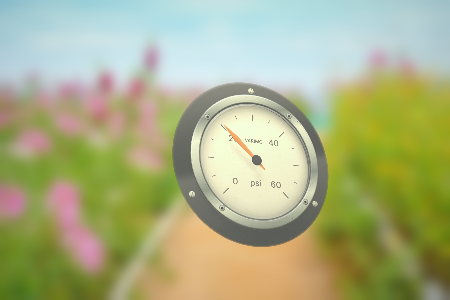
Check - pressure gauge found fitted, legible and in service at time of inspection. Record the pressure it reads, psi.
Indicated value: 20 psi
